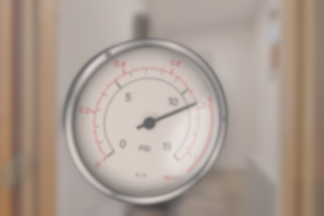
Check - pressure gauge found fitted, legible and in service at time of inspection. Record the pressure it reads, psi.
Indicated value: 11 psi
